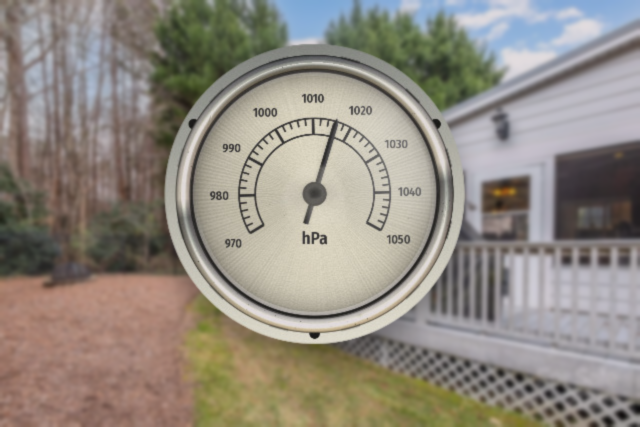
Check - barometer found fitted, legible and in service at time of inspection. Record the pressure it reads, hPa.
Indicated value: 1016 hPa
